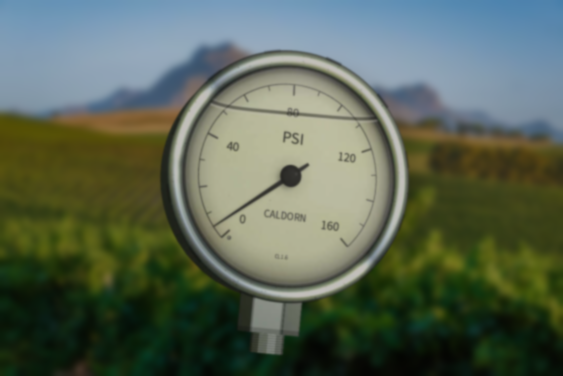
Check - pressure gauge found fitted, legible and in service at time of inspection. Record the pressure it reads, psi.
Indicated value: 5 psi
